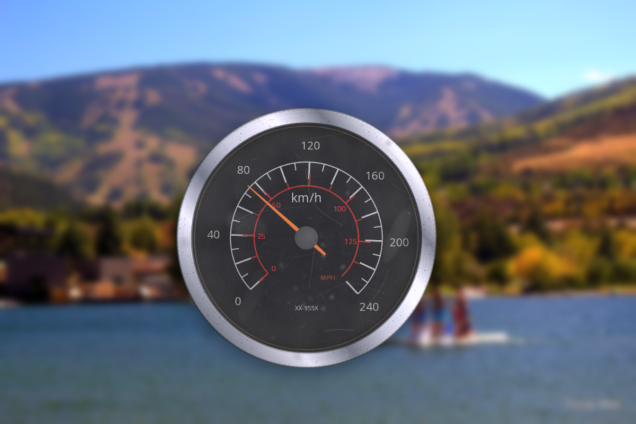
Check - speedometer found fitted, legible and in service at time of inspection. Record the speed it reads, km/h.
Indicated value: 75 km/h
